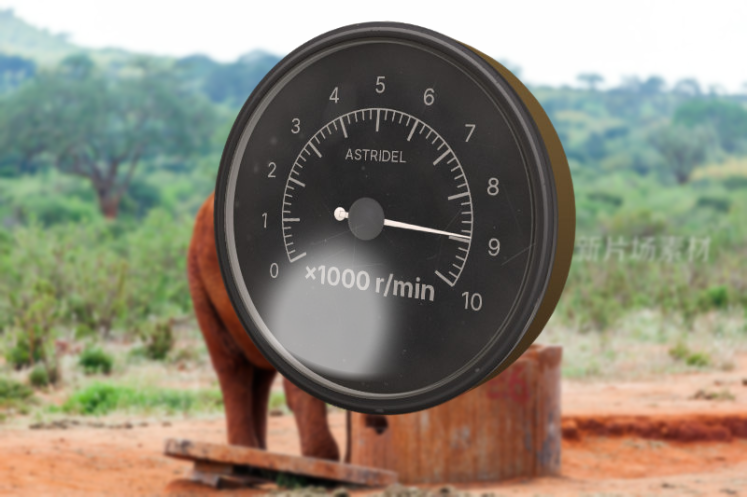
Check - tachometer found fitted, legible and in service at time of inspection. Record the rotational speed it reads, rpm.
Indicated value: 8900 rpm
